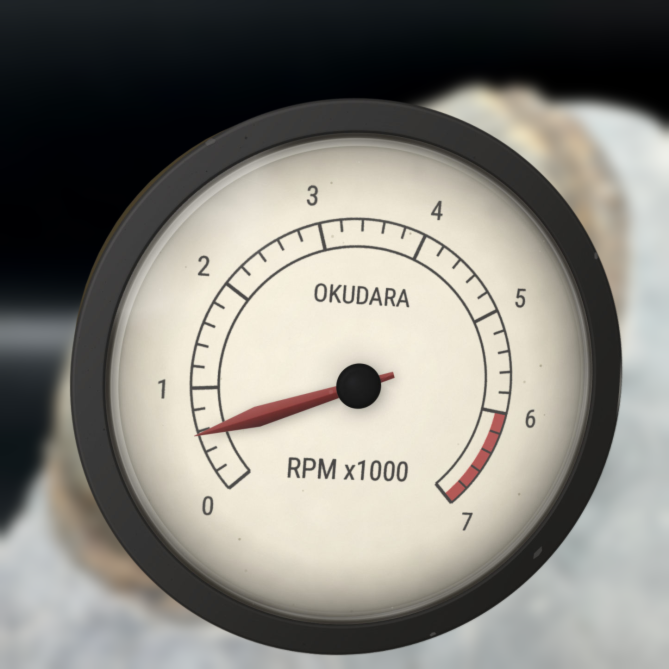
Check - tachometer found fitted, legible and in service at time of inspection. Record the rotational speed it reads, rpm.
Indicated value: 600 rpm
